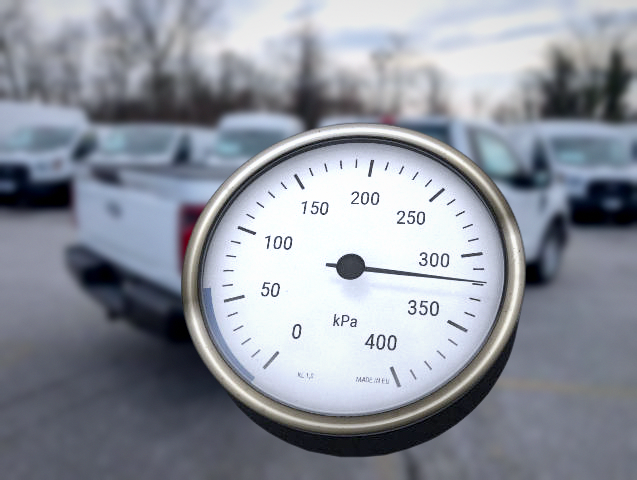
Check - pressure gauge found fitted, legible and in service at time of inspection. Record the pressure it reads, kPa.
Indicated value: 320 kPa
